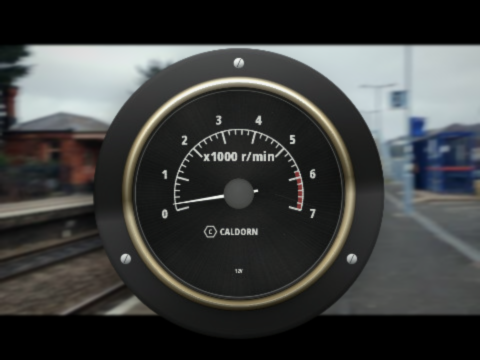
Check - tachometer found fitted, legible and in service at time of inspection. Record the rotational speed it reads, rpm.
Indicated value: 200 rpm
